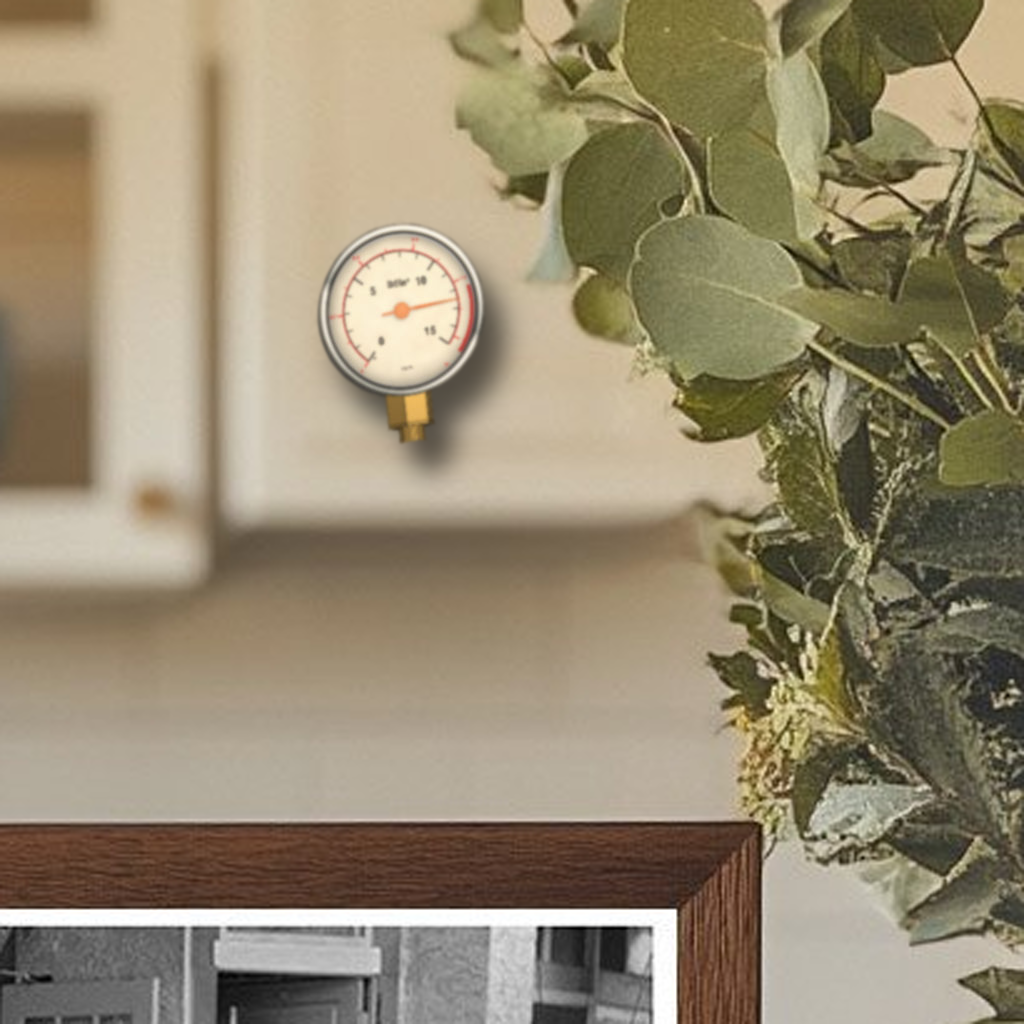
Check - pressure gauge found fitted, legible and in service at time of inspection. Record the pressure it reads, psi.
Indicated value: 12.5 psi
